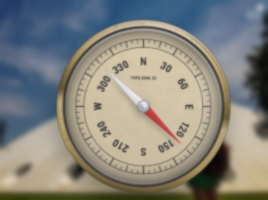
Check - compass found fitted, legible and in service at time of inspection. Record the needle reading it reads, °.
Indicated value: 135 °
